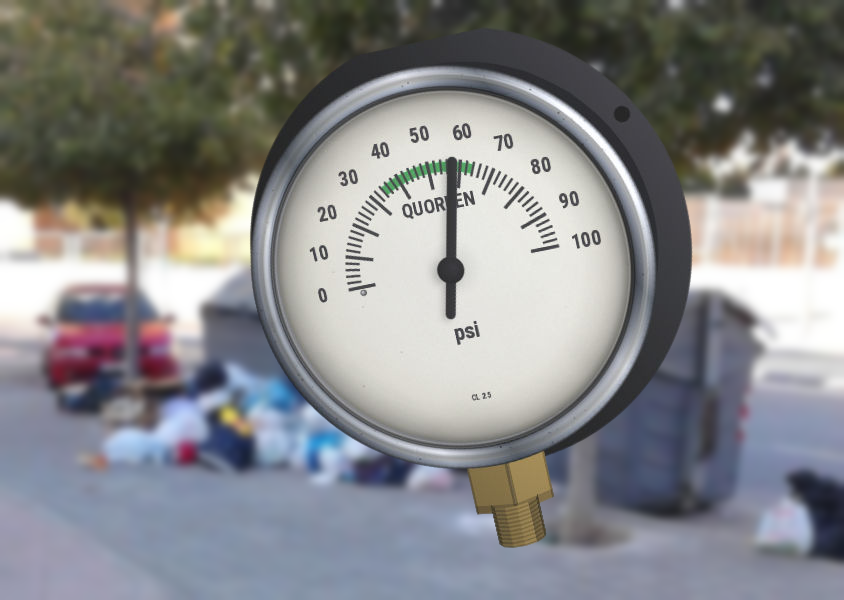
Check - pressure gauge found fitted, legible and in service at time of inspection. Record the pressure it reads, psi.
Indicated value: 58 psi
